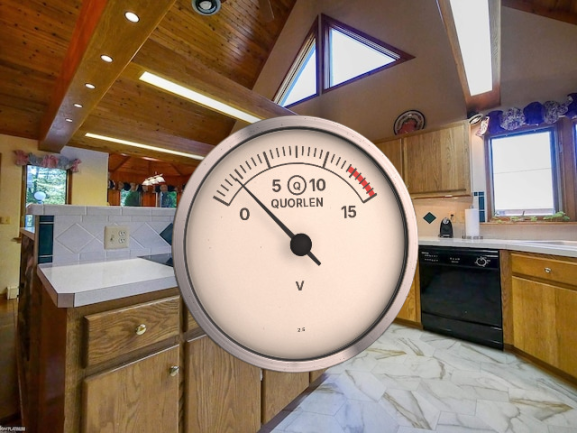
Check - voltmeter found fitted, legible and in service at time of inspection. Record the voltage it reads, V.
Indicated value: 2 V
